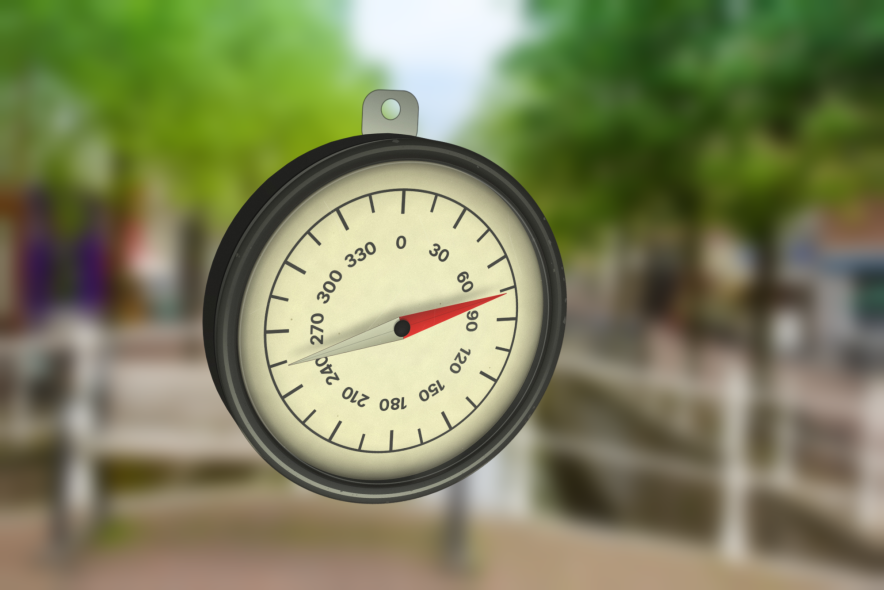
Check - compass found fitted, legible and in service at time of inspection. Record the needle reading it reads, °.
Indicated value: 75 °
